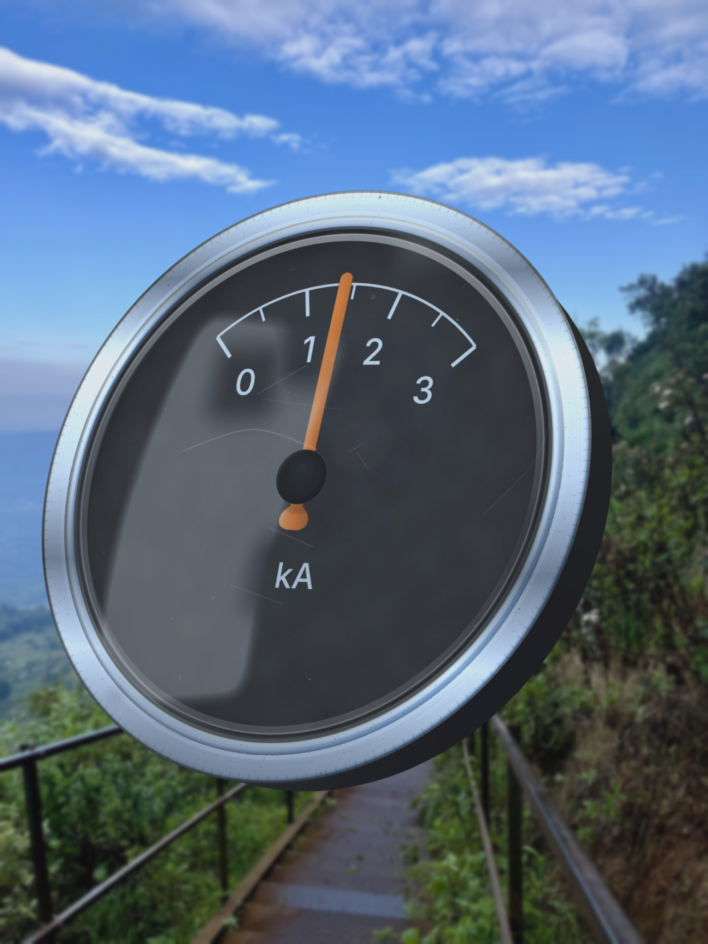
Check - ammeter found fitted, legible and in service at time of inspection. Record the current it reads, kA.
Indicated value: 1.5 kA
